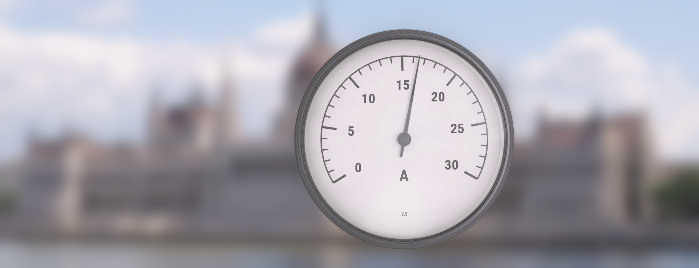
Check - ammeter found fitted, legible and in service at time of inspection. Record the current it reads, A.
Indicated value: 16.5 A
